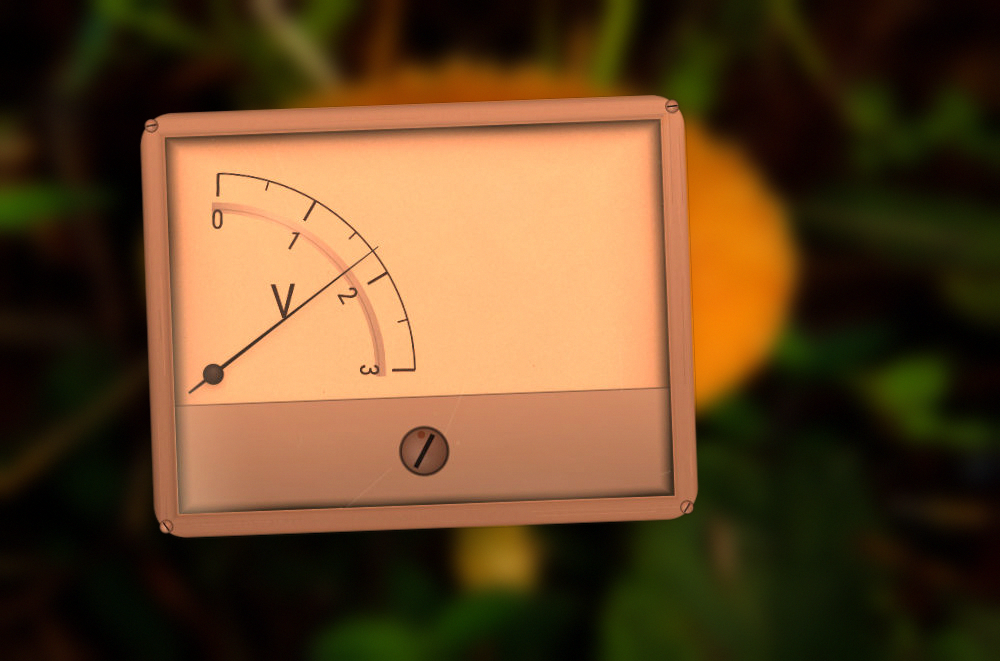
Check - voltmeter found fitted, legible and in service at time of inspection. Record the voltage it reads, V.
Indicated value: 1.75 V
